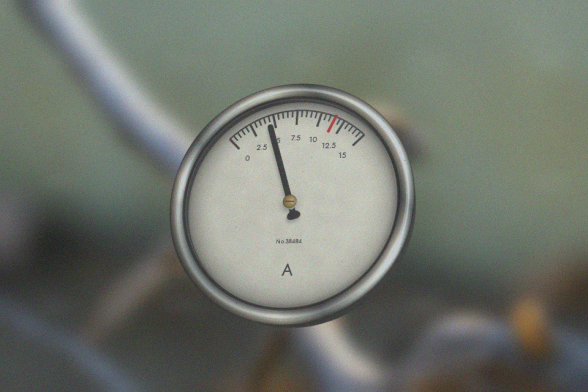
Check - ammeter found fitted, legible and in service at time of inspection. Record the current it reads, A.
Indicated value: 4.5 A
